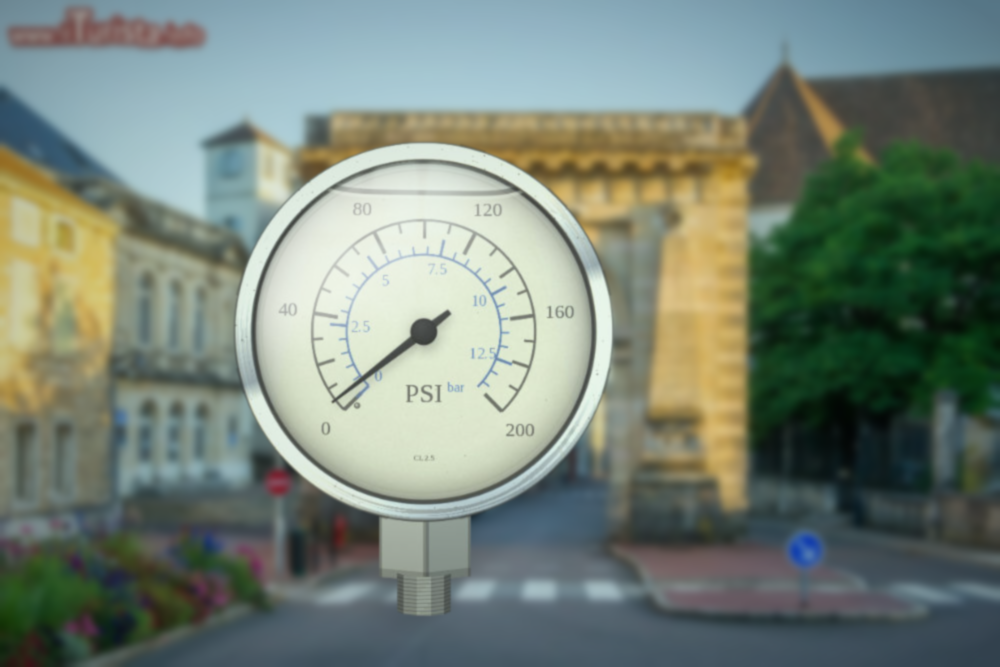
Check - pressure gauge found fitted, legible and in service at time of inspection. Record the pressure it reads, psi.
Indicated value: 5 psi
